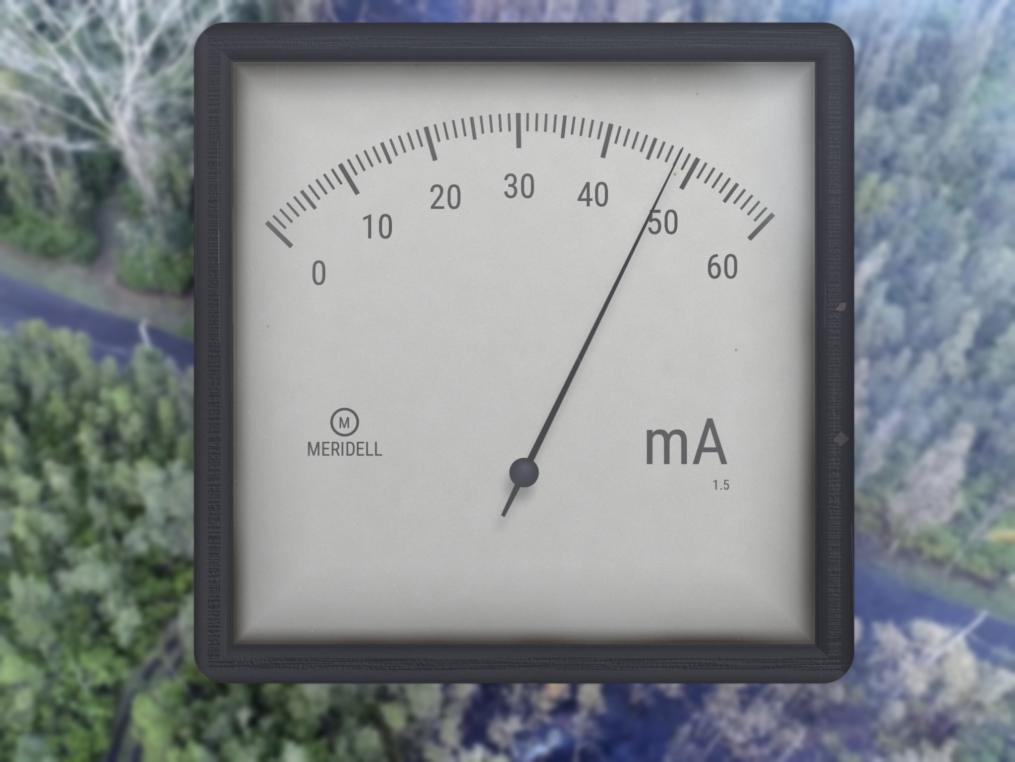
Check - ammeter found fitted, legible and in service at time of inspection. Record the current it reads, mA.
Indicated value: 48 mA
